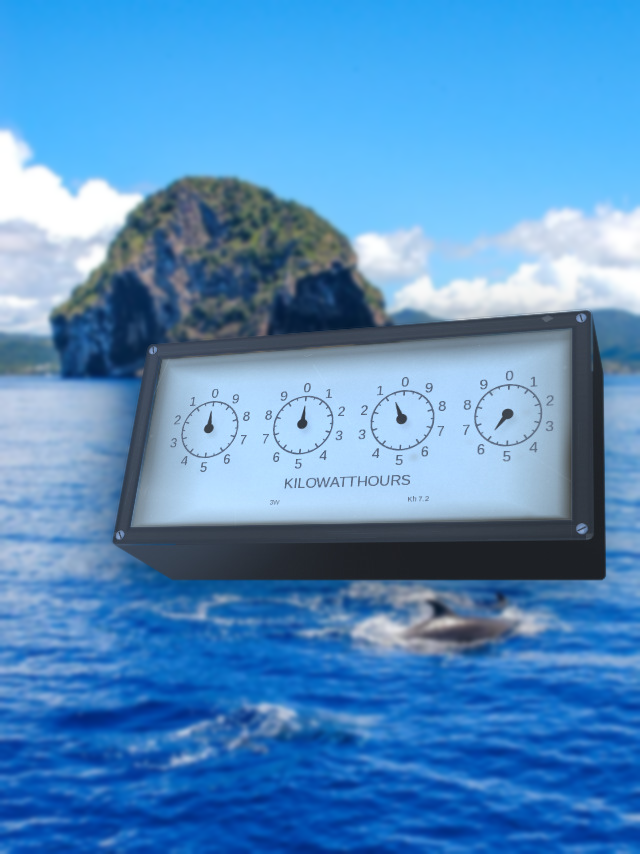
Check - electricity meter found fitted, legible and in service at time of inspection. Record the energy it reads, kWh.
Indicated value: 6 kWh
